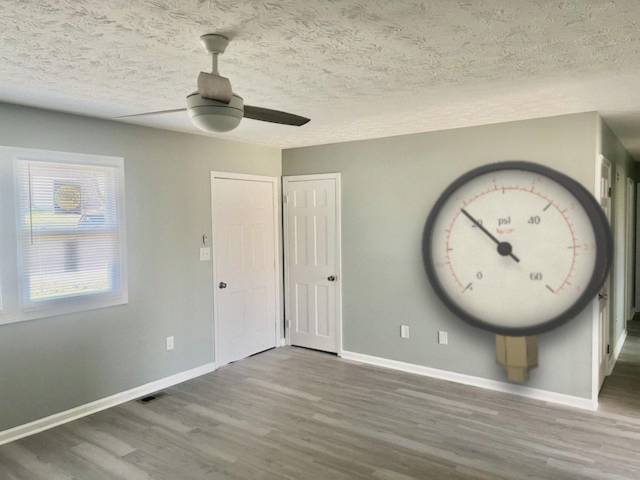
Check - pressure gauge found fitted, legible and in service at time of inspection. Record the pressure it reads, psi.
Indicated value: 20 psi
